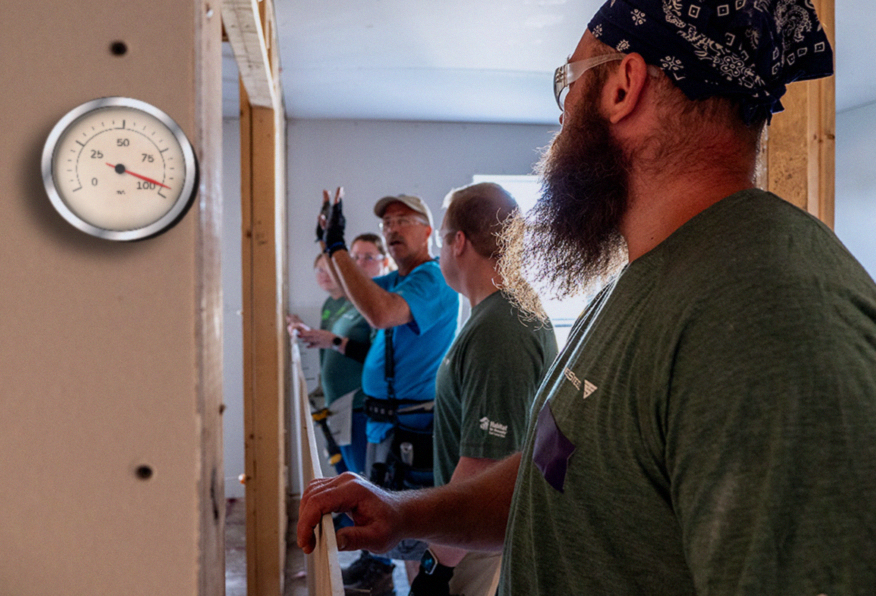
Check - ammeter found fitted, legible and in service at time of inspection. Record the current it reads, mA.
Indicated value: 95 mA
